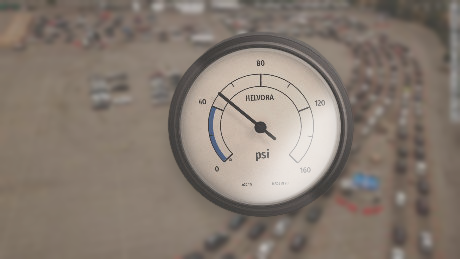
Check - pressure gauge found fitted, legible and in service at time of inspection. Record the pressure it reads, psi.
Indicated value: 50 psi
